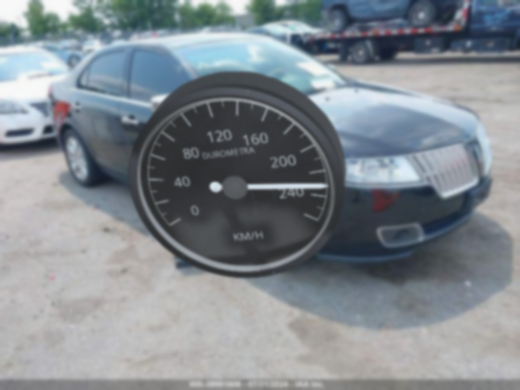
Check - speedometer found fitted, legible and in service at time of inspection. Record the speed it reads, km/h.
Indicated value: 230 km/h
